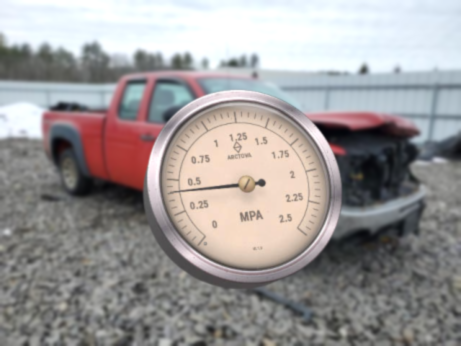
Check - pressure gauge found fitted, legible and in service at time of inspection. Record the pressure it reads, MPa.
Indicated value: 0.4 MPa
